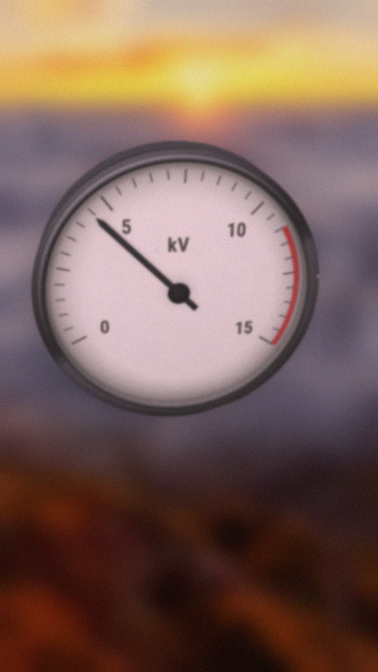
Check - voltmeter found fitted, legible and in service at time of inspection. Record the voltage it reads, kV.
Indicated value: 4.5 kV
